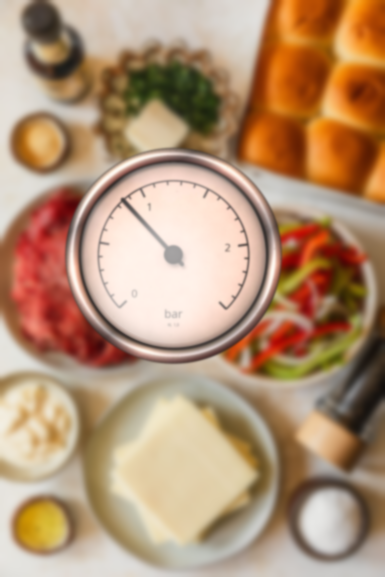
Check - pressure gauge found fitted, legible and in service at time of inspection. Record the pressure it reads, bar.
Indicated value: 0.85 bar
